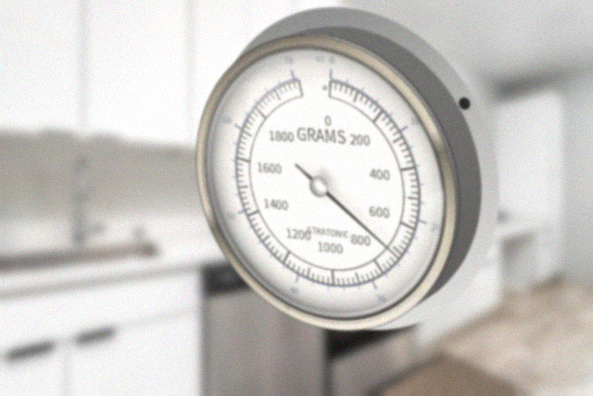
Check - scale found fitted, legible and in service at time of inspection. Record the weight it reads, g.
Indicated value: 700 g
